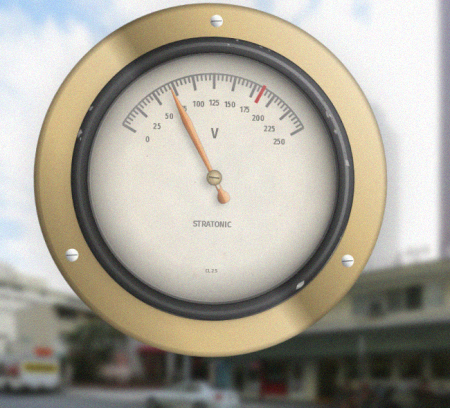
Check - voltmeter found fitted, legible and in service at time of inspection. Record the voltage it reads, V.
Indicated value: 70 V
